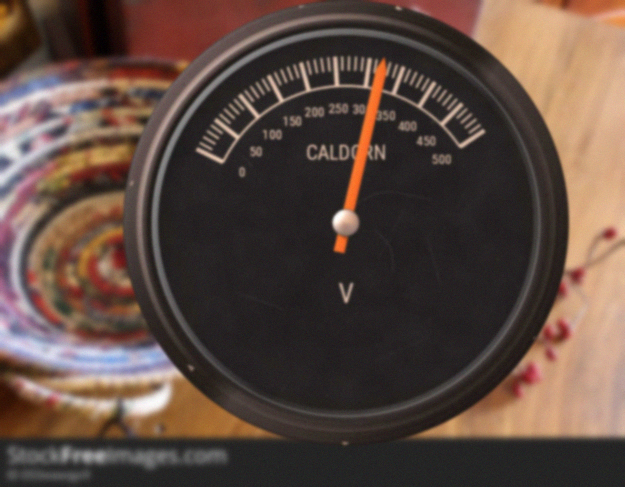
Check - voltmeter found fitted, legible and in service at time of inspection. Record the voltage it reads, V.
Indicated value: 320 V
